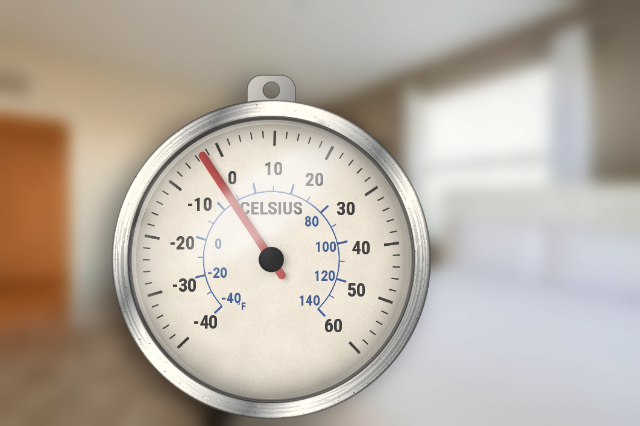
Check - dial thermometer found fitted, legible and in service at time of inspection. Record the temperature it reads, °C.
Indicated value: -3 °C
